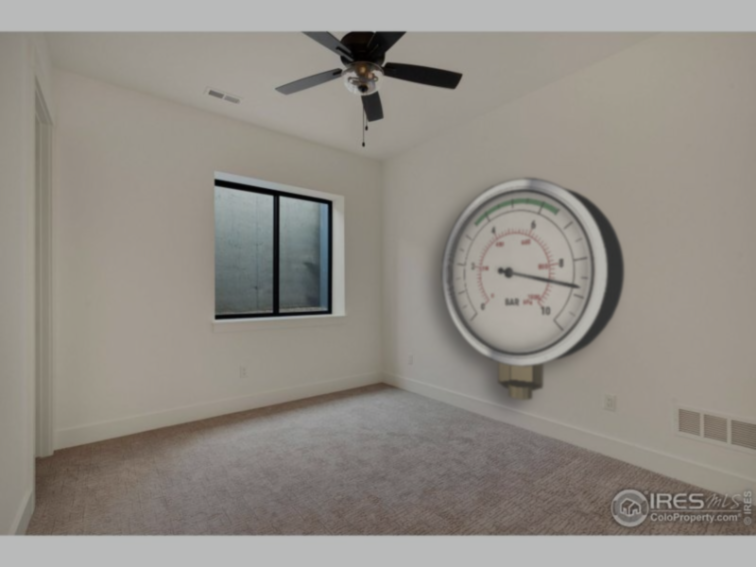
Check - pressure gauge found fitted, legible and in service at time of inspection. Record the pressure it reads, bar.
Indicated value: 8.75 bar
